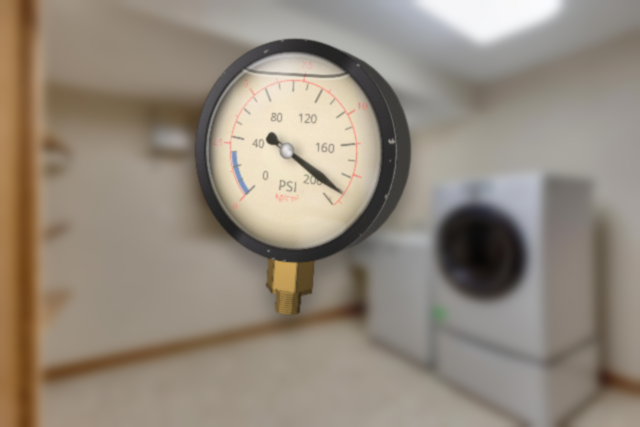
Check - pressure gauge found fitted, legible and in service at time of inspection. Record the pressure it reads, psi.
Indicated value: 190 psi
